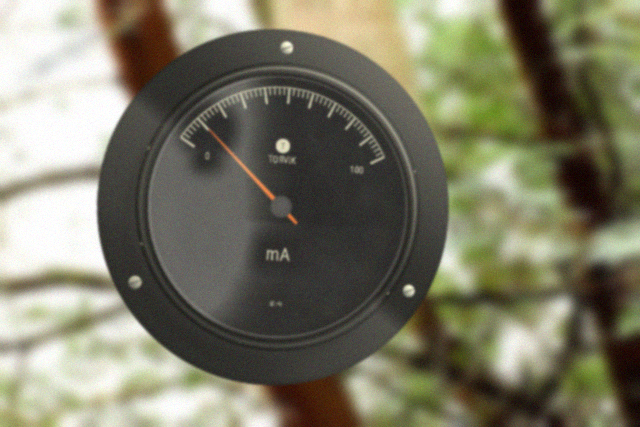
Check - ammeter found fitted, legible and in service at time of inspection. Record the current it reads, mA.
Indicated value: 10 mA
